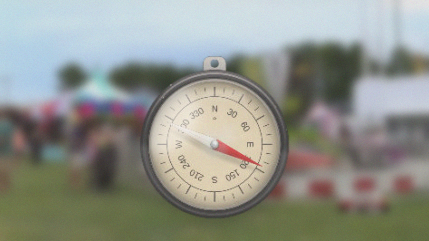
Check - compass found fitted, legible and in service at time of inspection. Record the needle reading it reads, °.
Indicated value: 115 °
